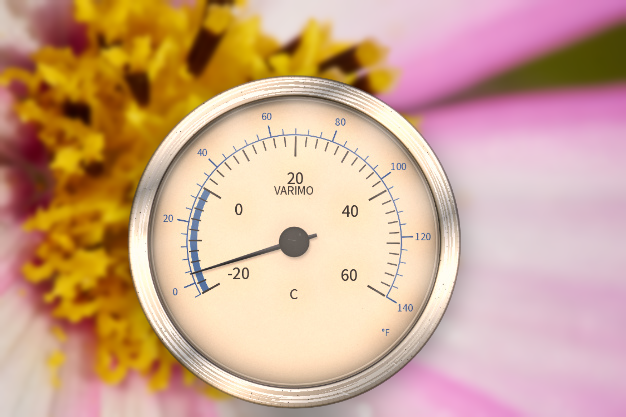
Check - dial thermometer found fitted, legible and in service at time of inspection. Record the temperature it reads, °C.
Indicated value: -16 °C
